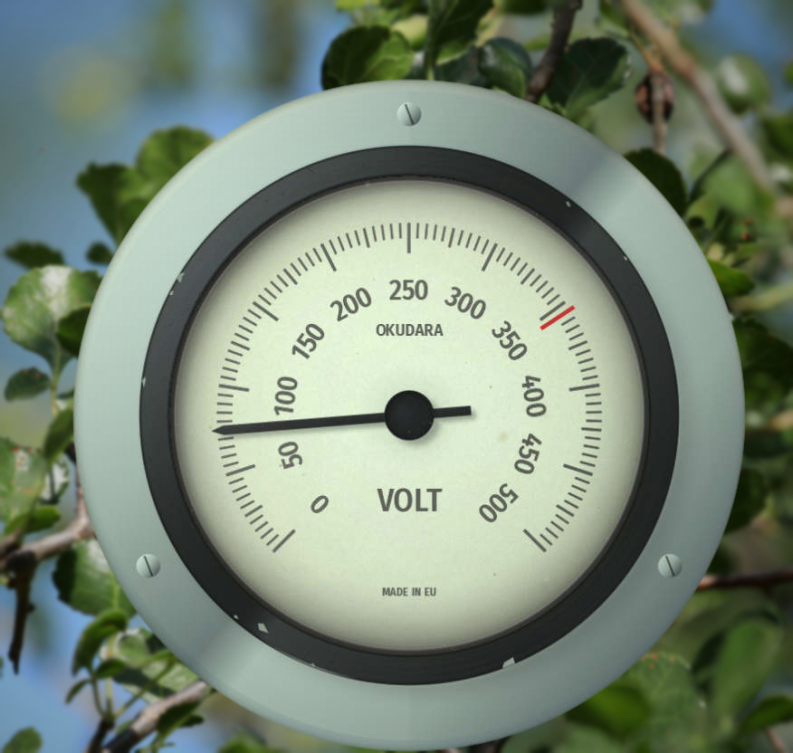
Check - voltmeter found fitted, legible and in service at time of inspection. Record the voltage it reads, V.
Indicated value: 75 V
